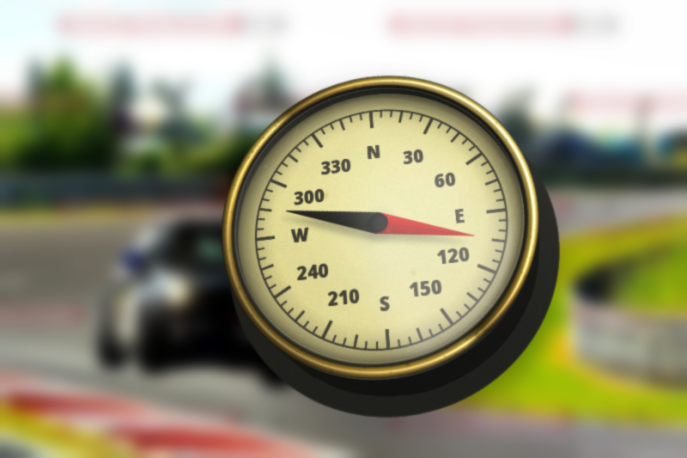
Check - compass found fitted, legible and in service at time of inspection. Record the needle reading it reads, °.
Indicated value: 105 °
